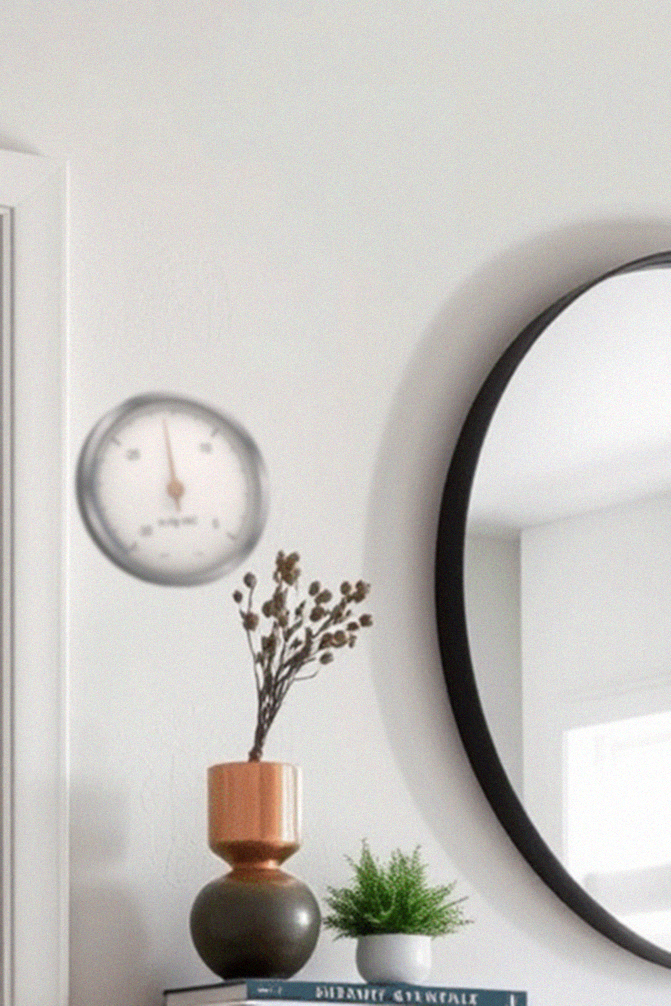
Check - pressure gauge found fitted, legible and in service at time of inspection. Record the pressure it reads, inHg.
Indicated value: -15 inHg
